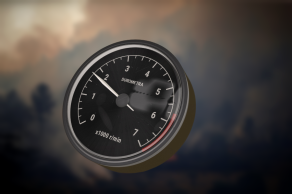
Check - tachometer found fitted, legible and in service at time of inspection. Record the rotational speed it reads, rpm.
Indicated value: 1750 rpm
